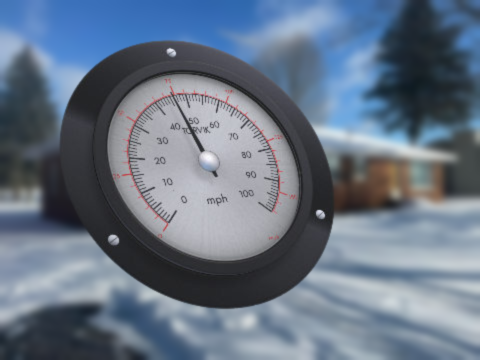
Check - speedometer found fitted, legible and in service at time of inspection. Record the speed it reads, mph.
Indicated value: 45 mph
